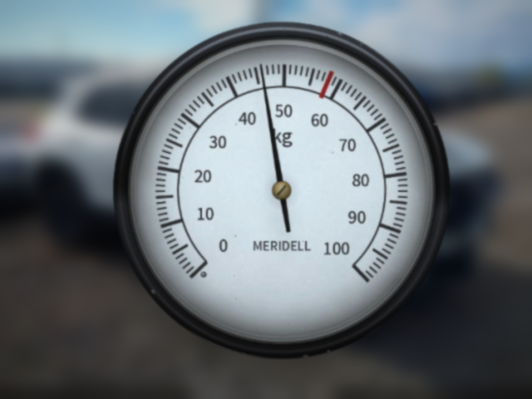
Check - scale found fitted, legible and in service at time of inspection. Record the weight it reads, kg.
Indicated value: 46 kg
